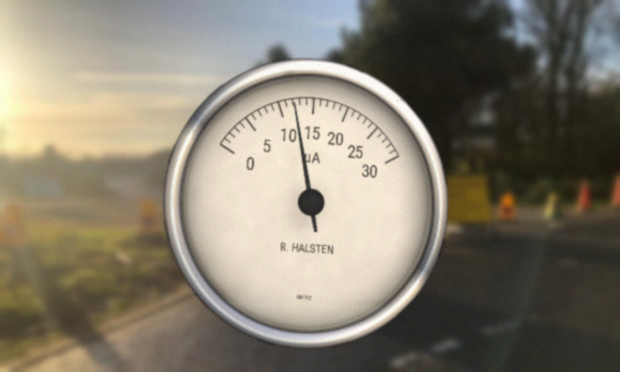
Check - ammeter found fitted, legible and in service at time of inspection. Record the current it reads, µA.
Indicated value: 12 µA
